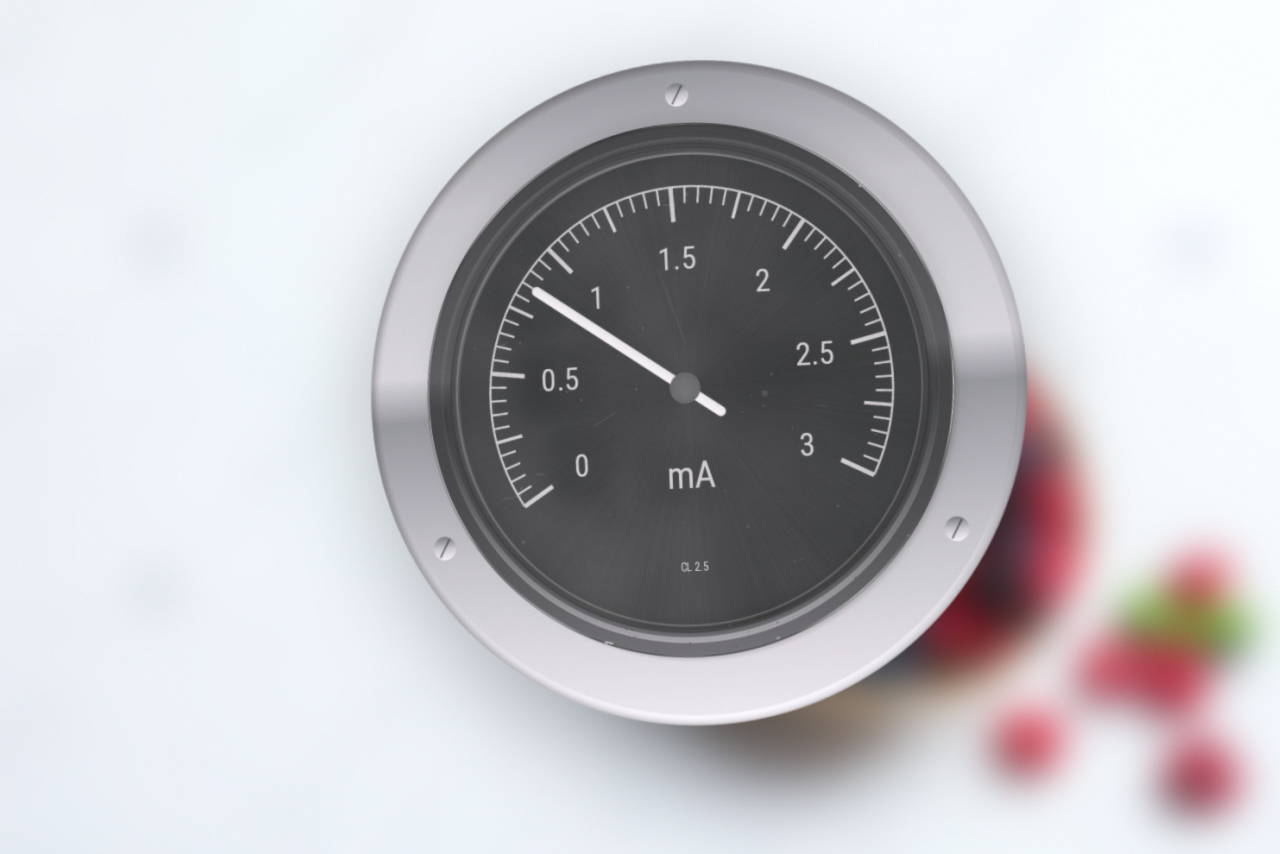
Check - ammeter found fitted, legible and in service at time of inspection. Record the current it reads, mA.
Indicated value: 0.85 mA
